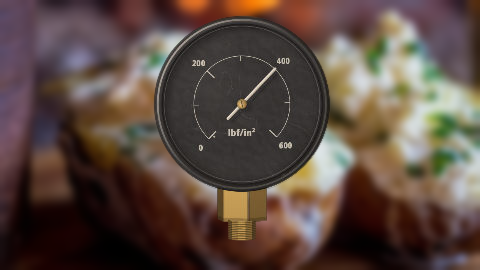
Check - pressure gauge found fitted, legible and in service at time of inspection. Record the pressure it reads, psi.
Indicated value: 400 psi
